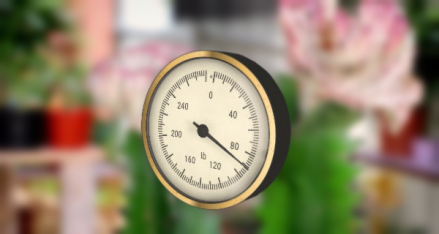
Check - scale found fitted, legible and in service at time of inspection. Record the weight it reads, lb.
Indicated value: 90 lb
